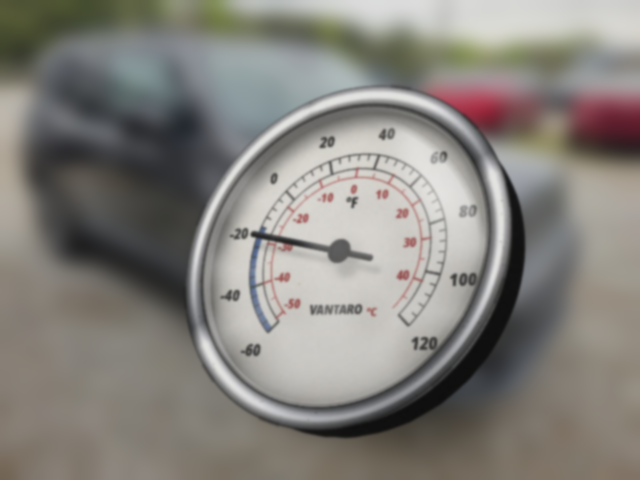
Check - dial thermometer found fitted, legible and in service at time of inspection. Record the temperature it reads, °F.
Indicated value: -20 °F
